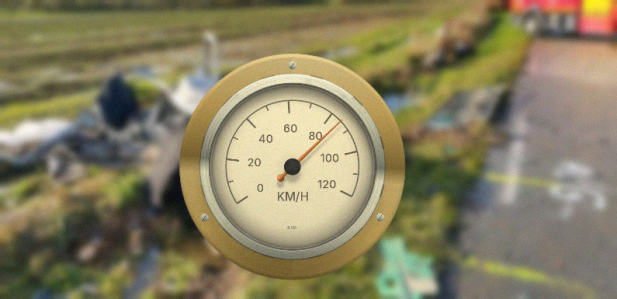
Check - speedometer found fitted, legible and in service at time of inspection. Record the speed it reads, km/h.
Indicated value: 85 km/h
